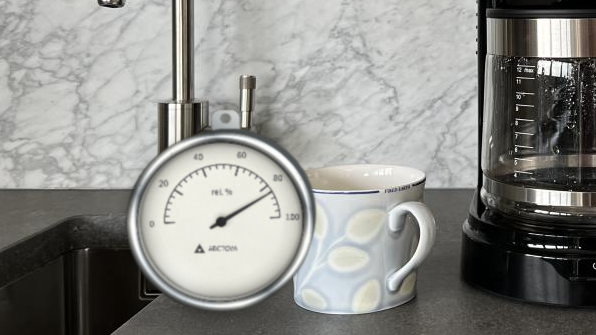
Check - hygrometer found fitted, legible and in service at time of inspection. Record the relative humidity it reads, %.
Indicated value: 84 %
